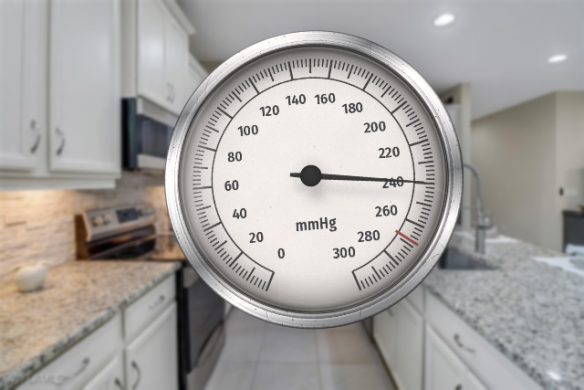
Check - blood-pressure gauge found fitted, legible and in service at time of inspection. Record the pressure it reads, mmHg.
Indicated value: 240 mmHg
